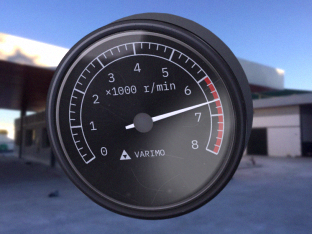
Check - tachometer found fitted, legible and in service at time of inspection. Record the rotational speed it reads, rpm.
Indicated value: 6600 rpm
